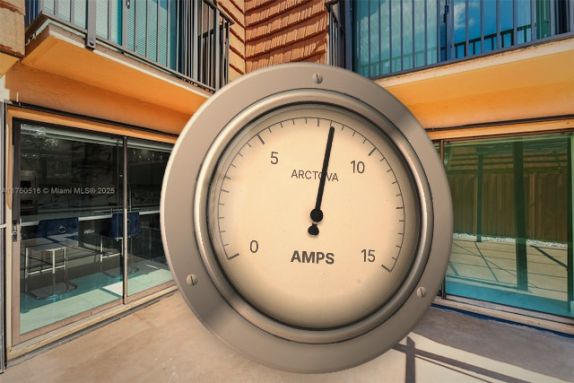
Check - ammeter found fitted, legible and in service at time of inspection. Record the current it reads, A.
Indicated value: 8 A
